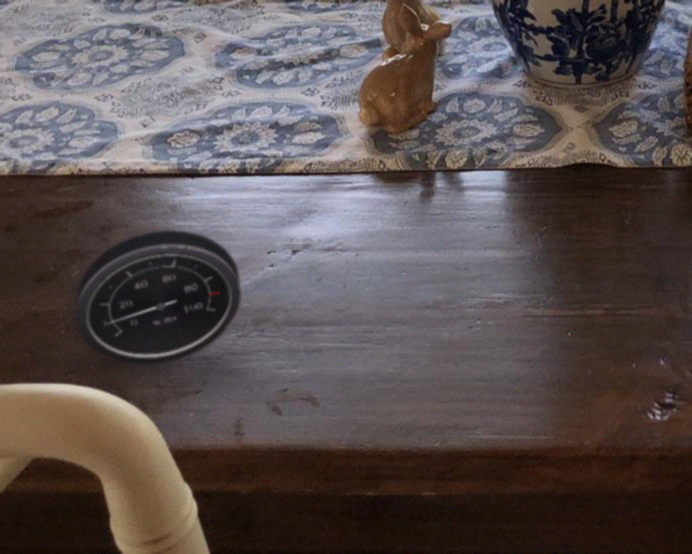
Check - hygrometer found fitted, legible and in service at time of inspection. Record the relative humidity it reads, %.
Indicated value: 10 %
